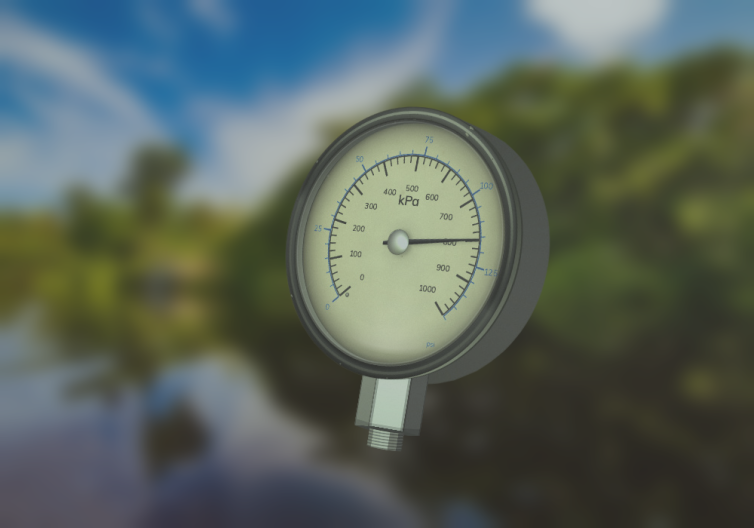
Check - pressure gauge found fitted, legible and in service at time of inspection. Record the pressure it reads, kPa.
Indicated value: 800 kPa
